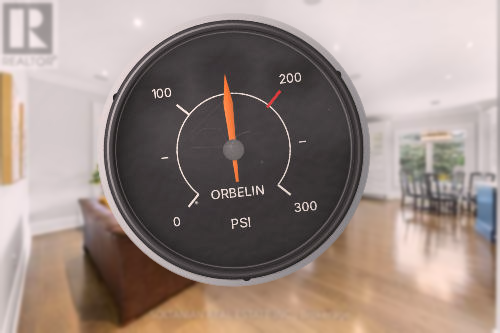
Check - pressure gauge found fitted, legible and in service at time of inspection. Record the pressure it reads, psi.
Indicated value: 150 psi
